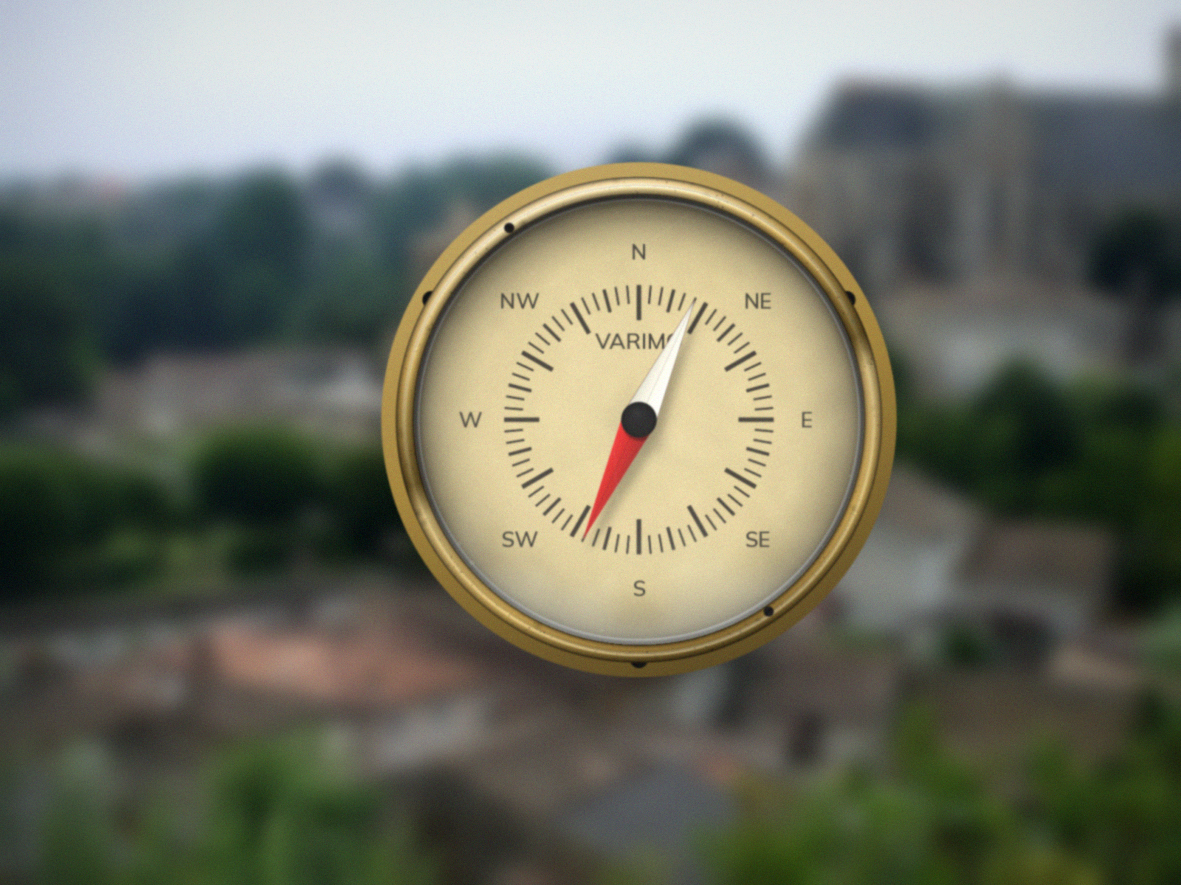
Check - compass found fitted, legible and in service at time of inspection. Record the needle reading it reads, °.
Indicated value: 205 °
